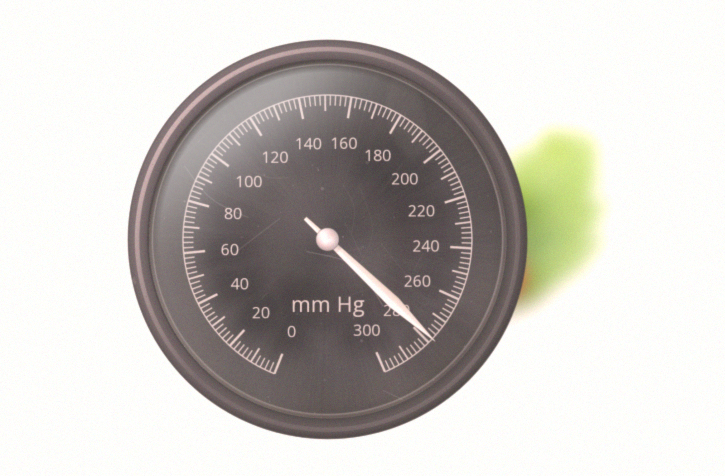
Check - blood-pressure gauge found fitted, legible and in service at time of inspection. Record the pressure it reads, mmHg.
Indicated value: 278 mmHg
